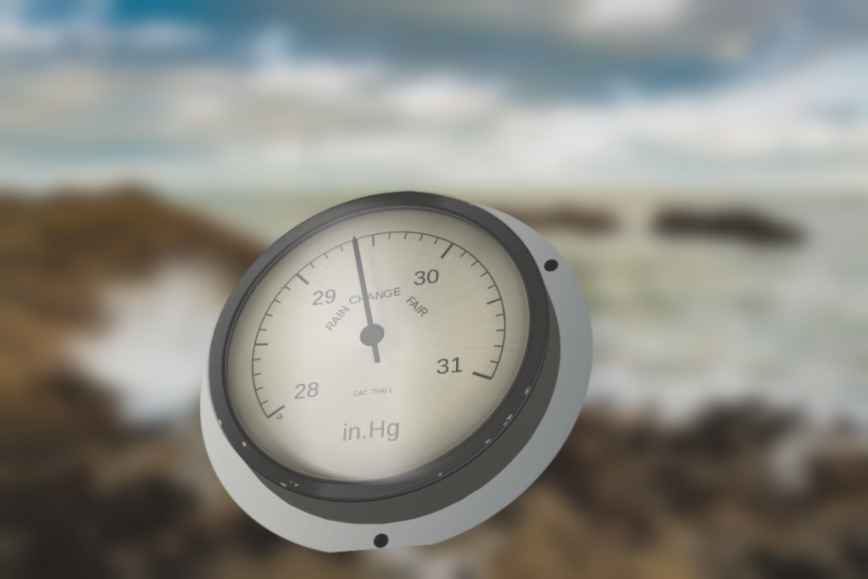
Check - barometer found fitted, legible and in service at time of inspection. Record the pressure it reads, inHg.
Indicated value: 29.4 inHg
